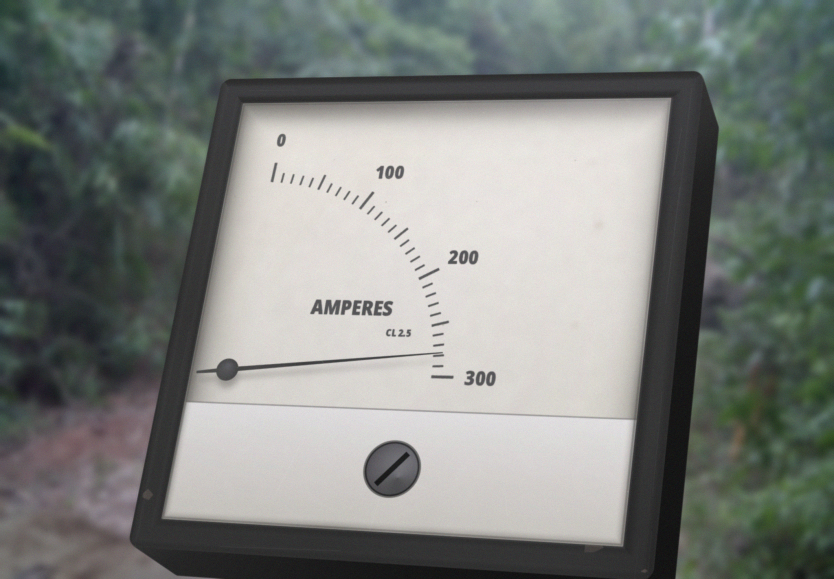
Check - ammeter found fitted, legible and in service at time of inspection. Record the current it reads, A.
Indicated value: 280 A
